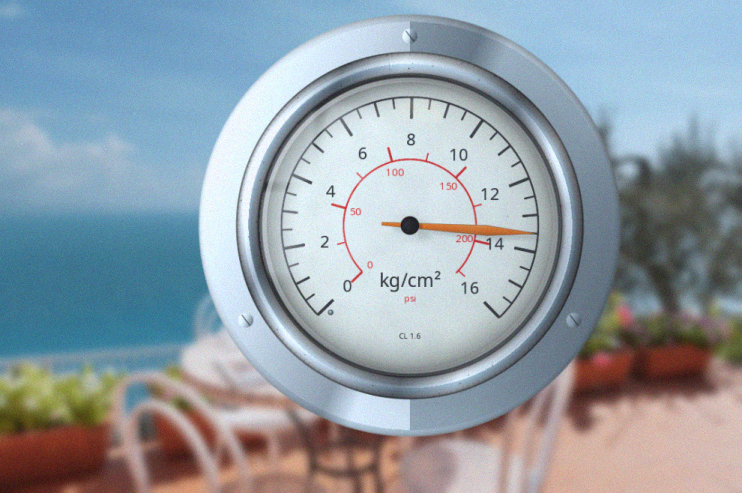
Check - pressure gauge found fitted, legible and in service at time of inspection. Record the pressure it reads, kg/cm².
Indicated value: 13.5 kg/cm²
